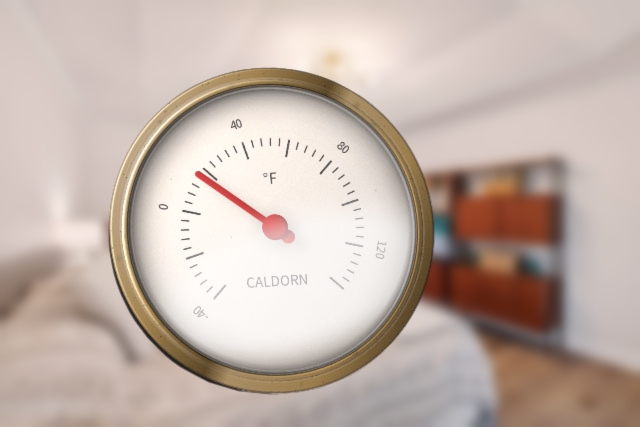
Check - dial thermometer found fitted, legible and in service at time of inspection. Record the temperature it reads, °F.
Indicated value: 16 °F
